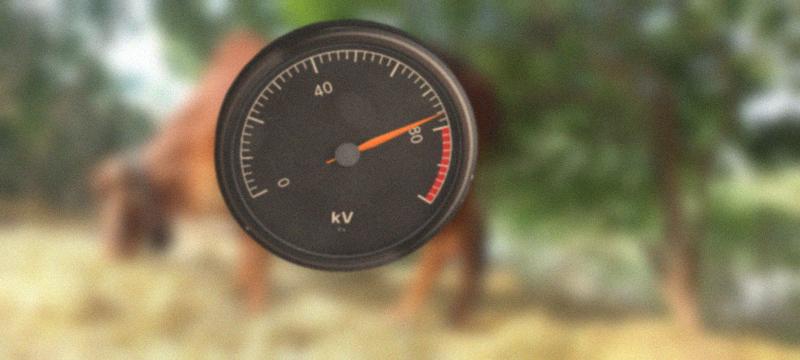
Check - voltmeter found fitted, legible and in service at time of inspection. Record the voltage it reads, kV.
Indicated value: 76 kV
